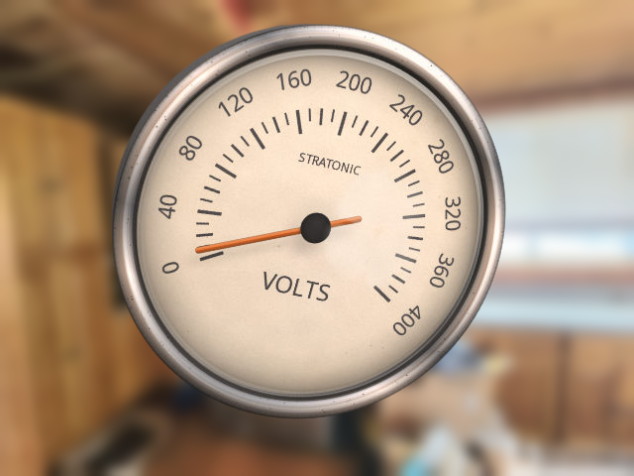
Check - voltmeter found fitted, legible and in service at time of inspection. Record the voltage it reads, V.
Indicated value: 10 V
